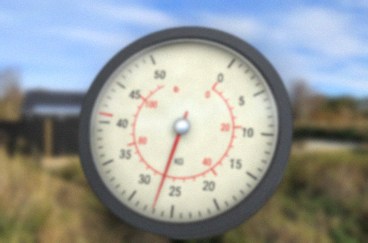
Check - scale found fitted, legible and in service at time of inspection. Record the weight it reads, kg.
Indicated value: 27 kg
